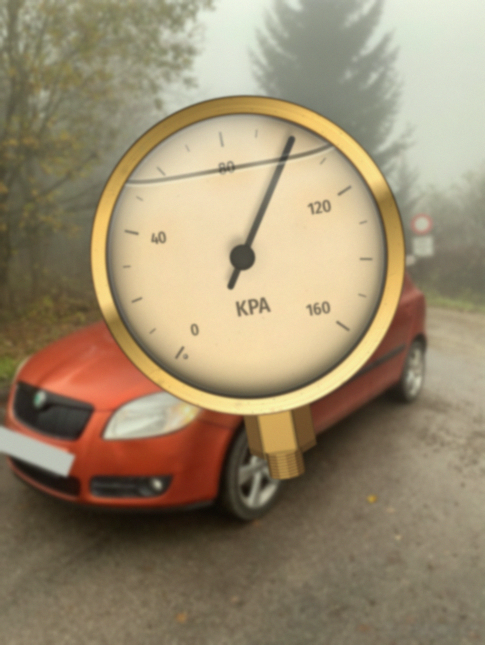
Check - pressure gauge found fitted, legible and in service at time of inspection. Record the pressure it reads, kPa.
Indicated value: 100 kPa
